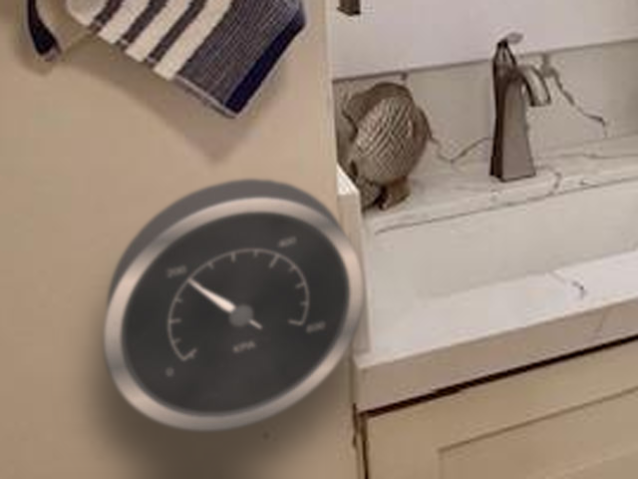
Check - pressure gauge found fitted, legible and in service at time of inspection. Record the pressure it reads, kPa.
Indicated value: 200 kPa
